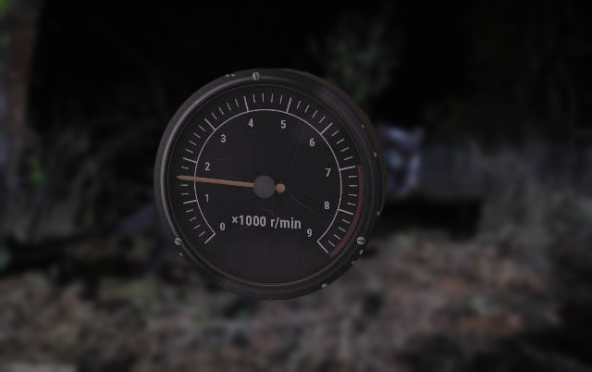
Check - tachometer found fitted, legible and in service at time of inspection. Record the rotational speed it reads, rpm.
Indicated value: 1600 rpm
